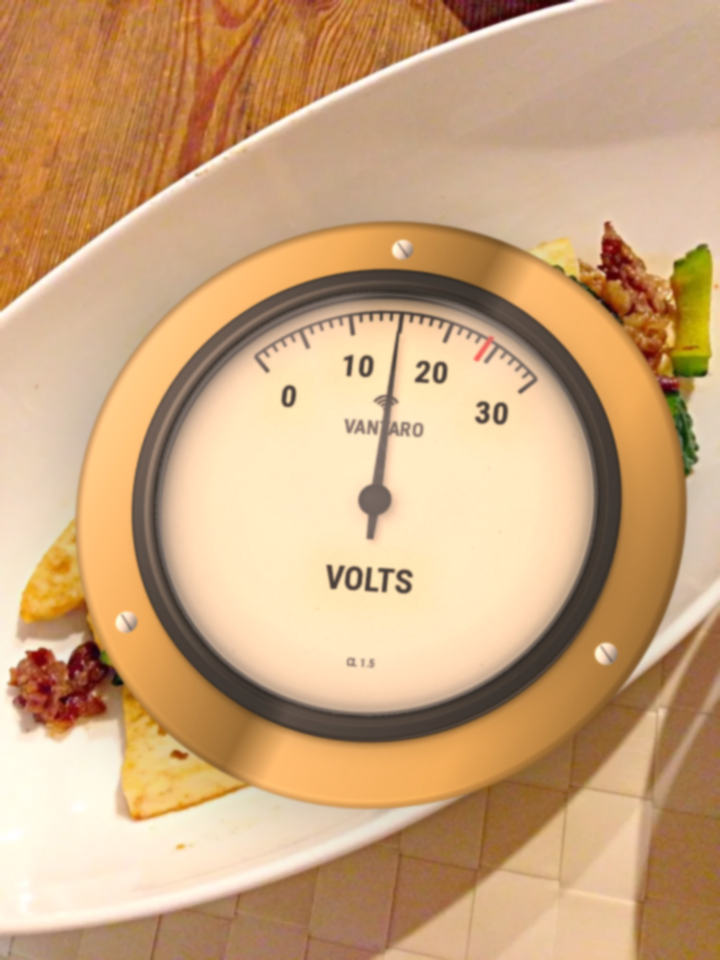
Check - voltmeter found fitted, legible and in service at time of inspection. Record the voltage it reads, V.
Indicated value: 15 V
